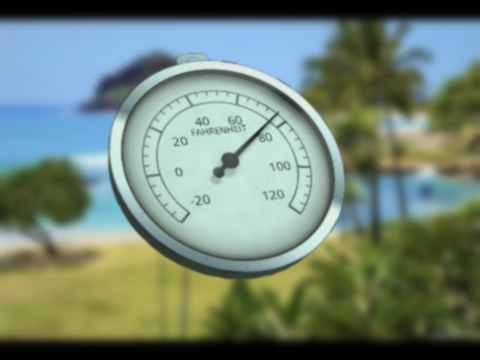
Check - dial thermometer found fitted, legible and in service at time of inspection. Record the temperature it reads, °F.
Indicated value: 76 °F
